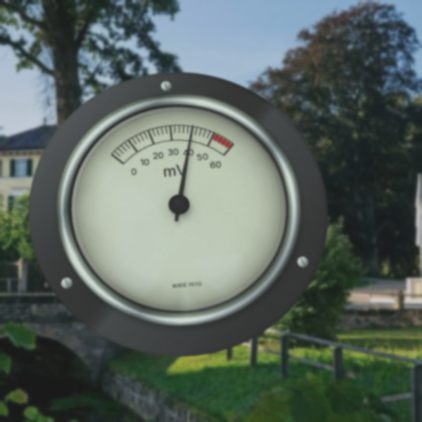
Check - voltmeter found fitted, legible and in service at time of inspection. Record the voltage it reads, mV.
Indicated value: 40 mV
